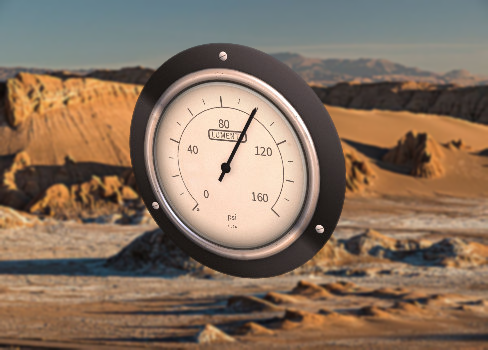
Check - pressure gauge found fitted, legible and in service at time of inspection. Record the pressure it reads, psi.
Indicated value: 100 psi
